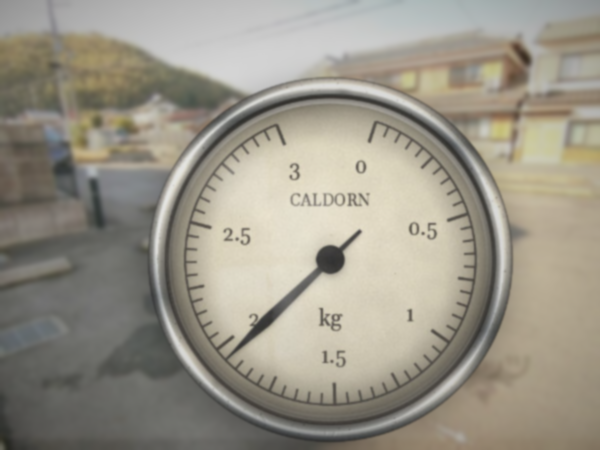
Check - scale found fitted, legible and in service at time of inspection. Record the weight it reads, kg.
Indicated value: 1.95 kg
